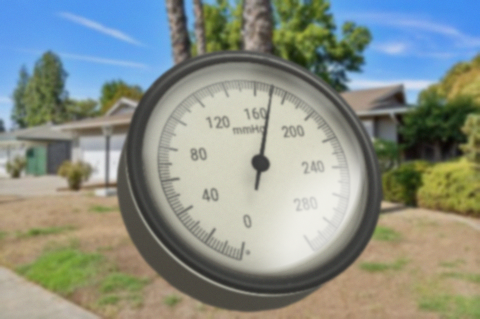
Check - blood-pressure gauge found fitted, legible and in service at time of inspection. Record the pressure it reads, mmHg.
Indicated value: 170 mmHg
